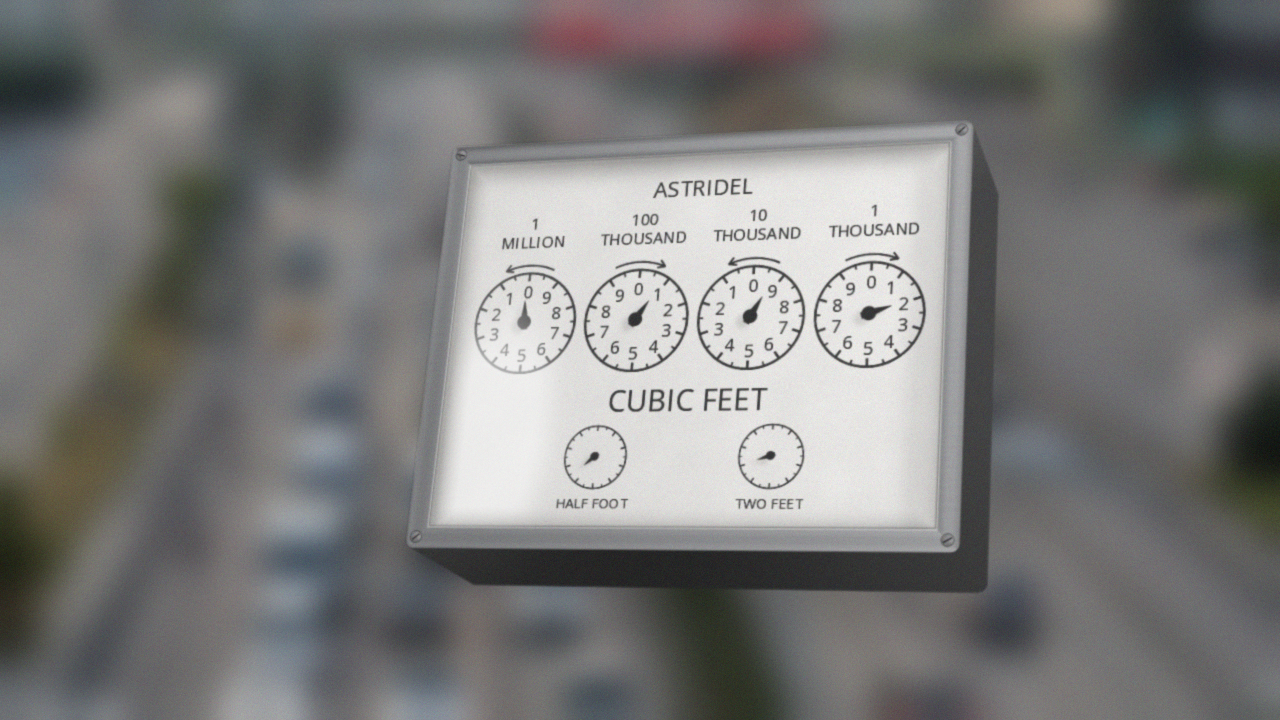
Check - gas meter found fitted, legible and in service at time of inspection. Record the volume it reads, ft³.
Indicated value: 9200 ft³
